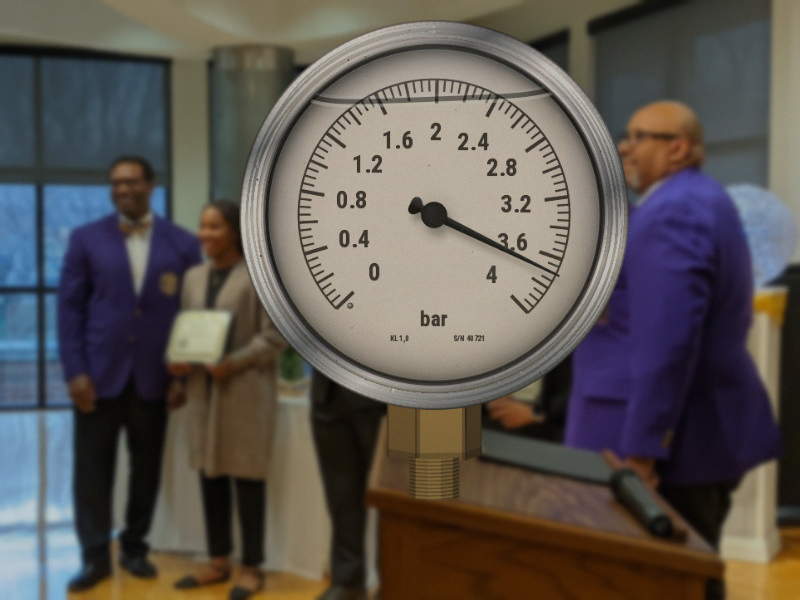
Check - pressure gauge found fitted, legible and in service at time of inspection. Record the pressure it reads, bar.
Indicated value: 3.7 bar
